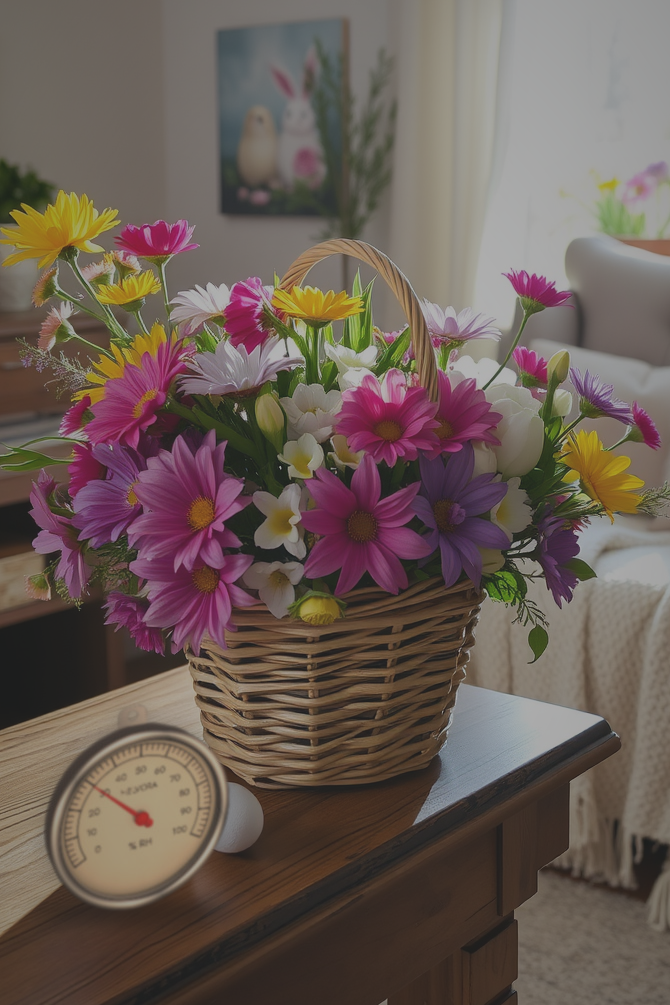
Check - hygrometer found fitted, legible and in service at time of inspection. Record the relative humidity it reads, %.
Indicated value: 30 %
